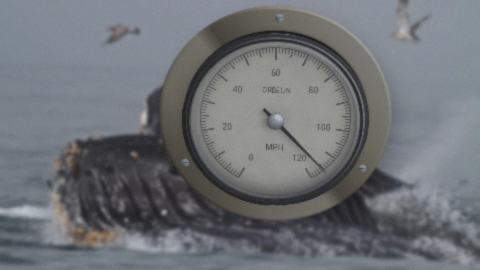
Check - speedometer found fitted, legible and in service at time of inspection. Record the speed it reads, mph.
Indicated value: 115 mph
